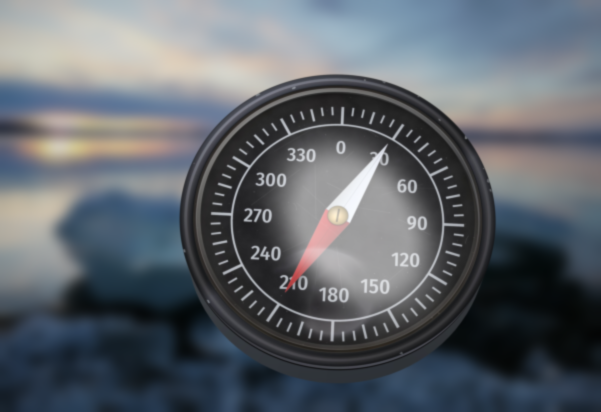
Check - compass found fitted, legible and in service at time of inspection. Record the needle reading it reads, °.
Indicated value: 210 °
